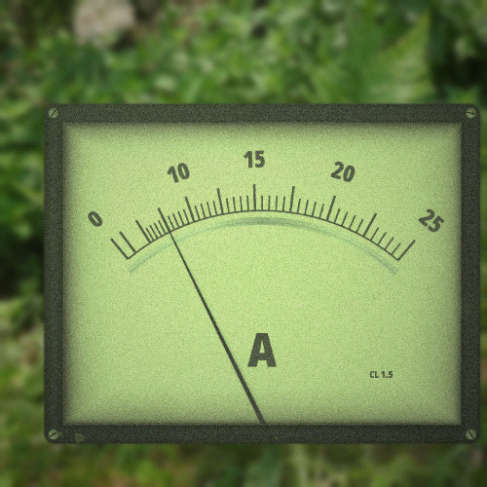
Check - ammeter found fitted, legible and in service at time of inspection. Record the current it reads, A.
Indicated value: 7.5 A
